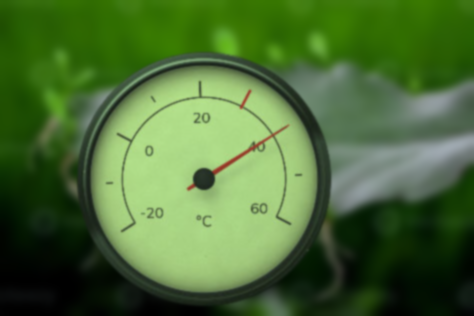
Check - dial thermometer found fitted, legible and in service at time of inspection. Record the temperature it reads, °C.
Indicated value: 40 °C
